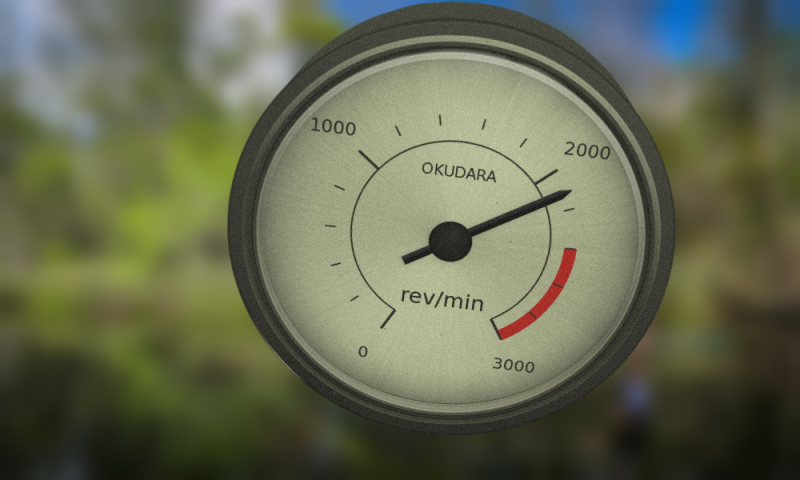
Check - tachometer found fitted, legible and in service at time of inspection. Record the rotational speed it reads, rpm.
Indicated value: 2100 rpm
